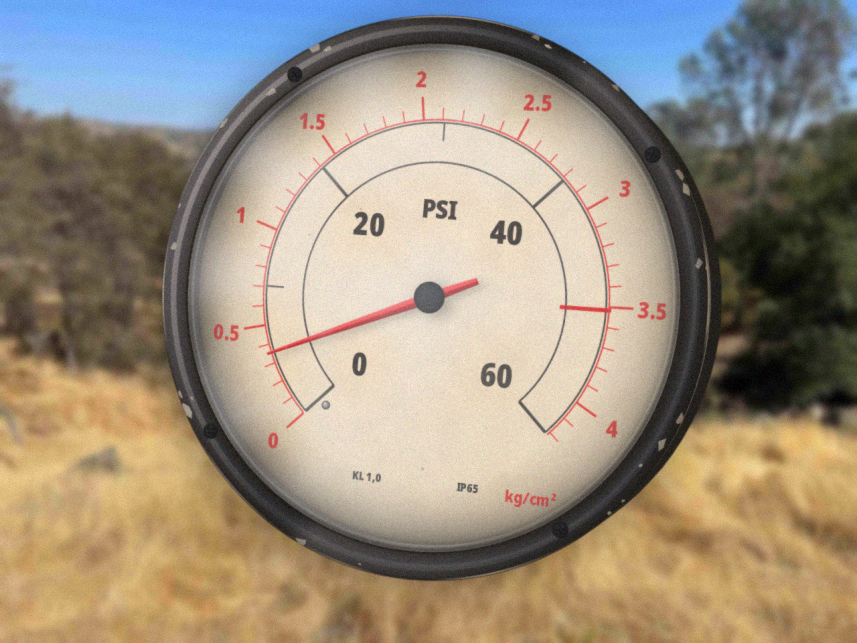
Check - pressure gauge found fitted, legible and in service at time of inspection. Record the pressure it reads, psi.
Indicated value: 5 psi
